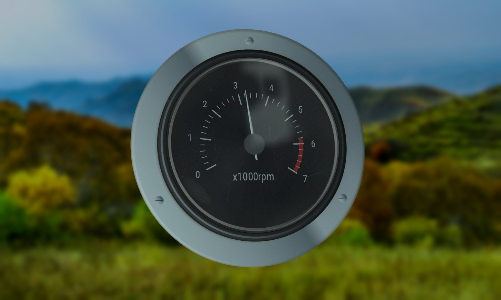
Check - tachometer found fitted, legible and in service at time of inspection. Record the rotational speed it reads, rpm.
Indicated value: 3200 rpm
